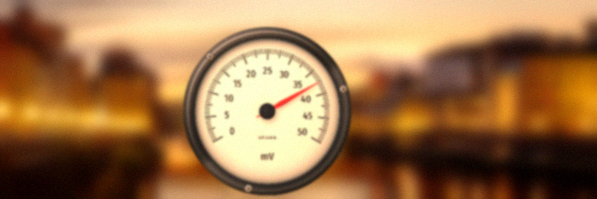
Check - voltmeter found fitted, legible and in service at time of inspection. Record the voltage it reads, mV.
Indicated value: 37.5 mV
